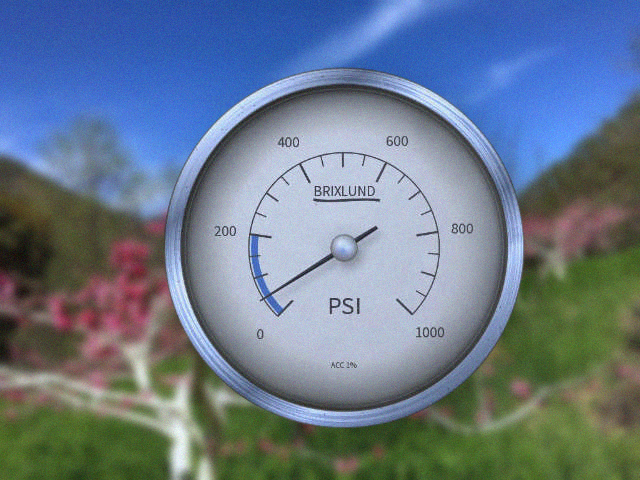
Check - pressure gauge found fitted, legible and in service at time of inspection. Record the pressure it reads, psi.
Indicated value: 50 psi
